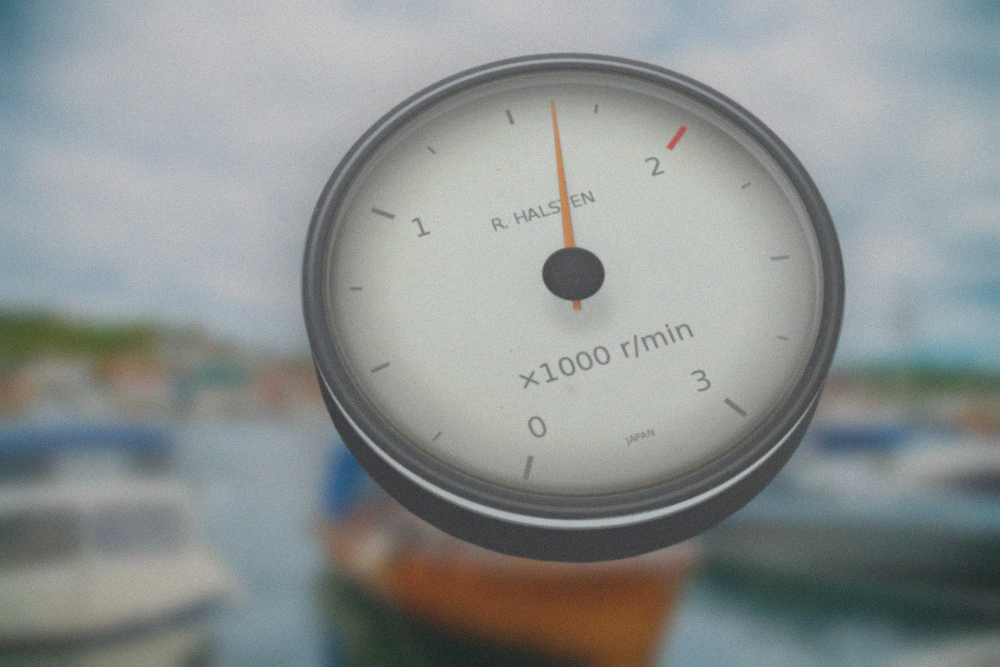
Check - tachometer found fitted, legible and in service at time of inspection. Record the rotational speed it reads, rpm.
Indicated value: 1625 rpm
